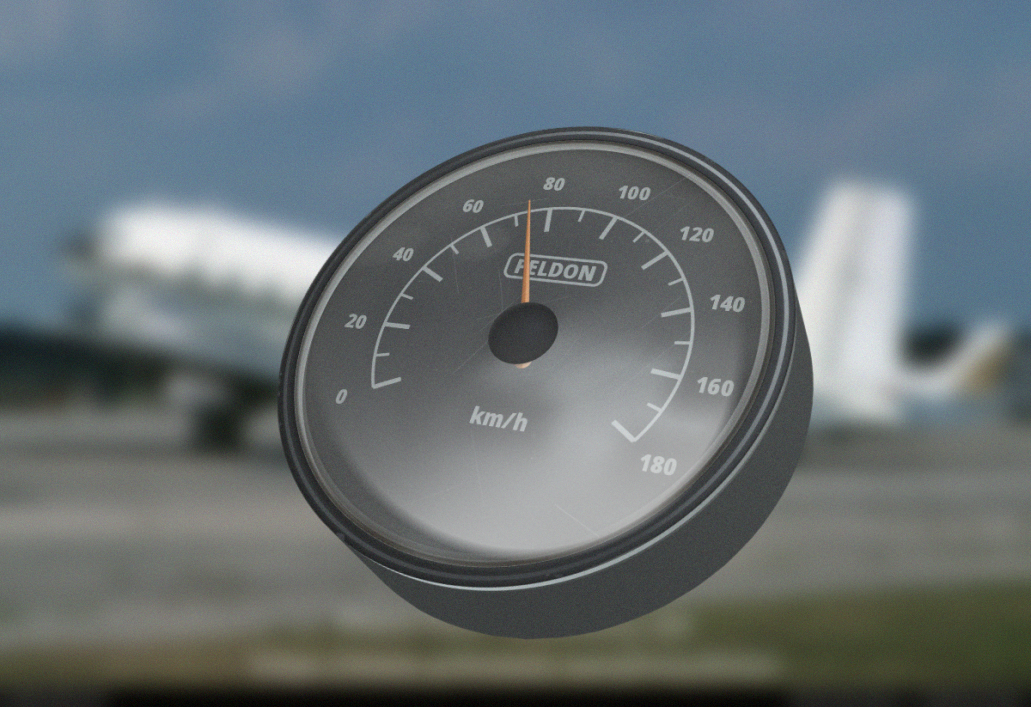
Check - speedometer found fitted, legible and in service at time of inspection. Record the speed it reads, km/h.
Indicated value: 75 km/h
